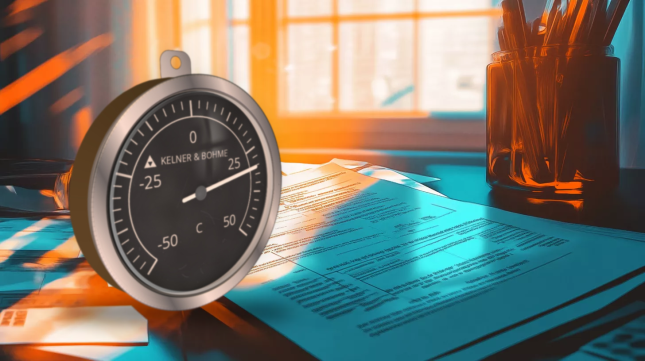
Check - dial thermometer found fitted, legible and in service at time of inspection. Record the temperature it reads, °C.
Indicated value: 30 °C
